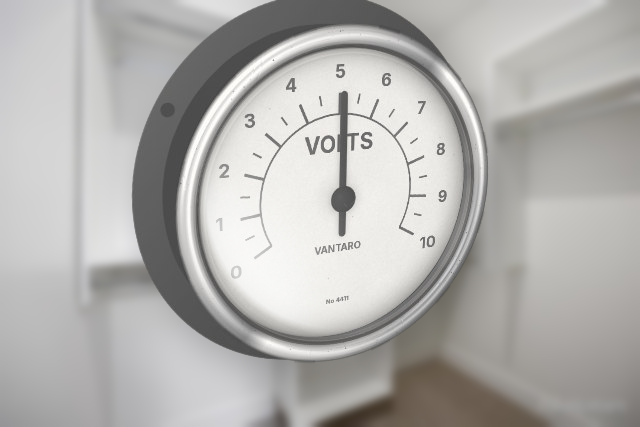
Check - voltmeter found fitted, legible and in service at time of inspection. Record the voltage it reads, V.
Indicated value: 5 V
